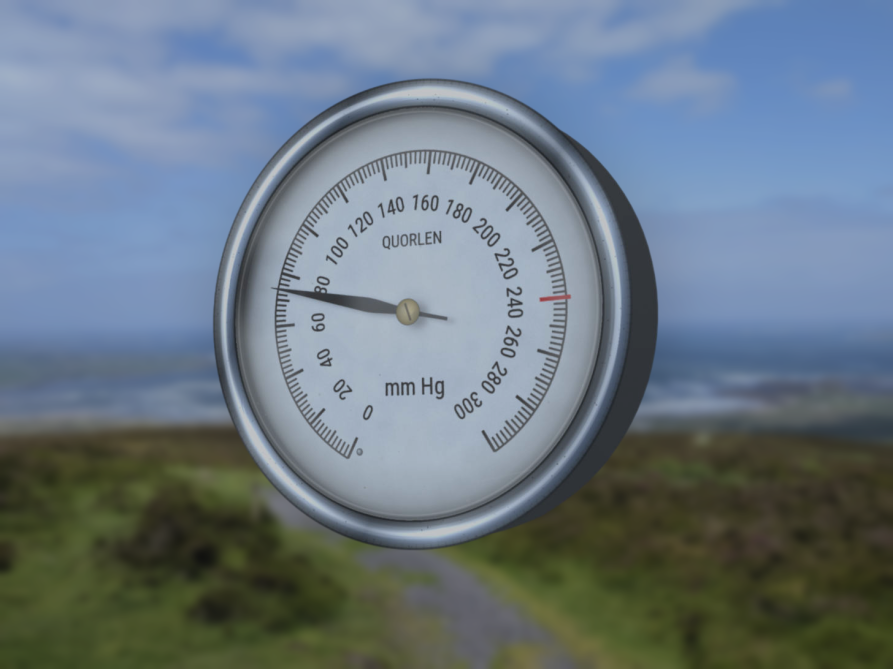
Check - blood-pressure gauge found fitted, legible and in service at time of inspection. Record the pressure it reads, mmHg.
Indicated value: 74 mmHg
